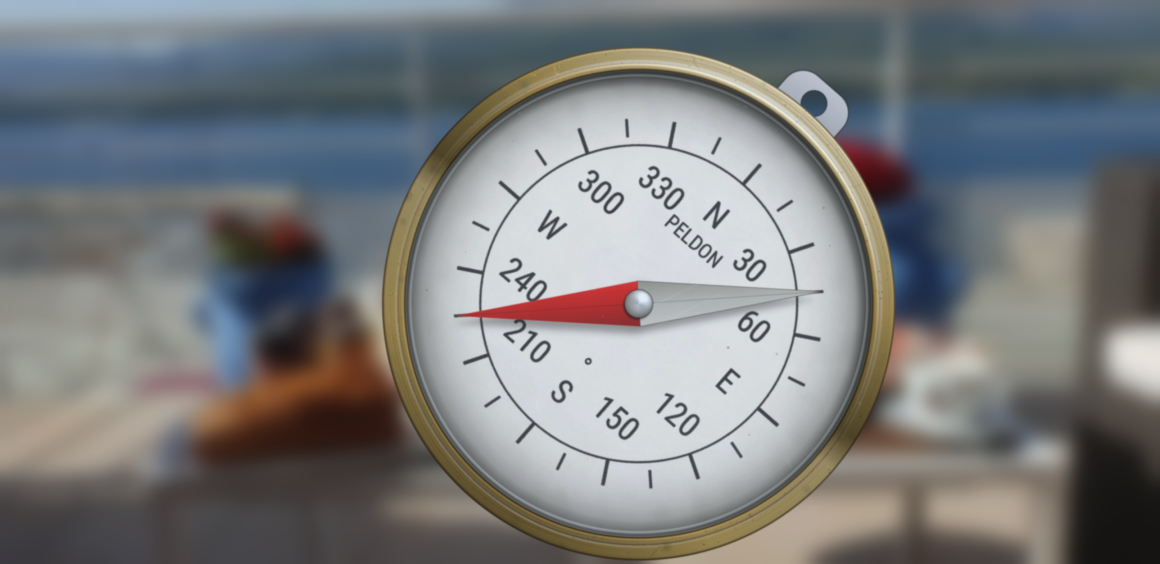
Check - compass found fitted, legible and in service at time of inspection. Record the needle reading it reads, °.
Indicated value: 225 °
